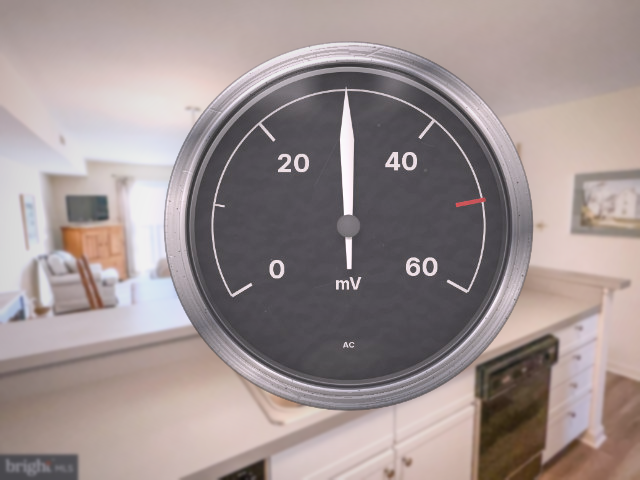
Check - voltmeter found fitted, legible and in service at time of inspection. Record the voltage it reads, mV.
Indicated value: 30 mV
